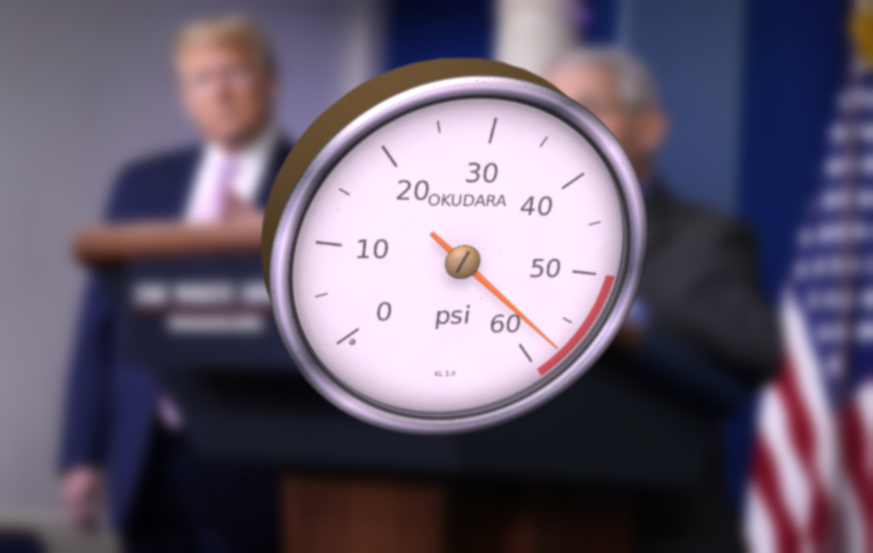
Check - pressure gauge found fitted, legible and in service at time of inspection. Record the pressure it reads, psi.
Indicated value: 57.5 psi
